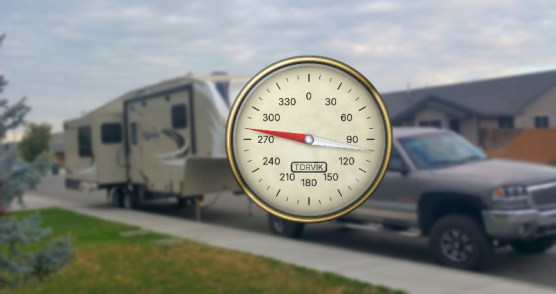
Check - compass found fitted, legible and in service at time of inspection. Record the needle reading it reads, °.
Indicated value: 280 °
